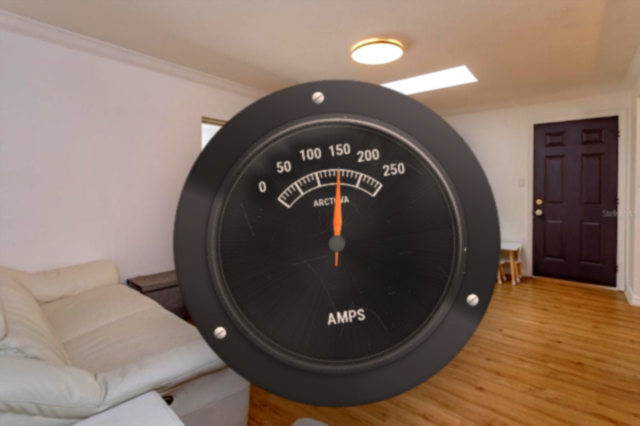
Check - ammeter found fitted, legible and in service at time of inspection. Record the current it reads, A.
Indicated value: 150 A
